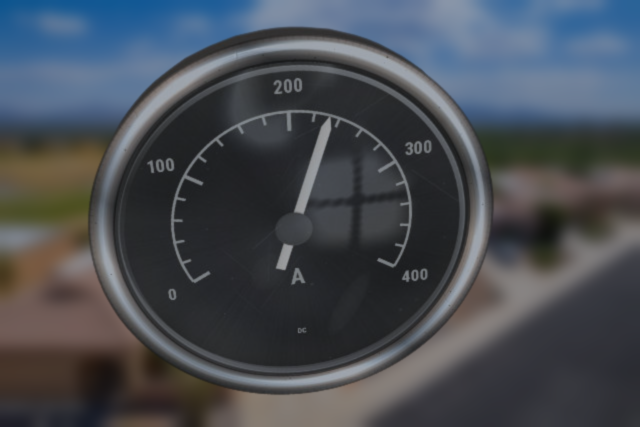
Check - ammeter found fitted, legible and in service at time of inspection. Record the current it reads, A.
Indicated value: 230 A
